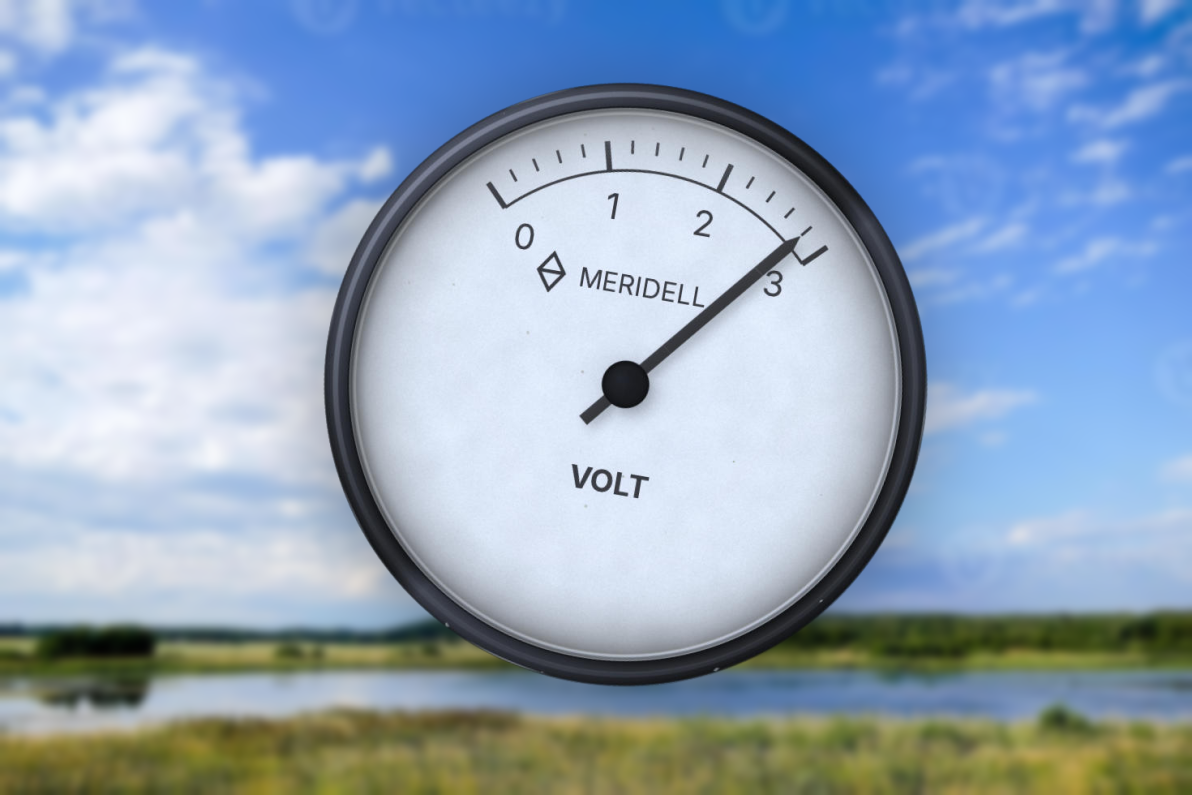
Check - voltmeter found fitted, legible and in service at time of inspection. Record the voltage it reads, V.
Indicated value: 2.8 V
